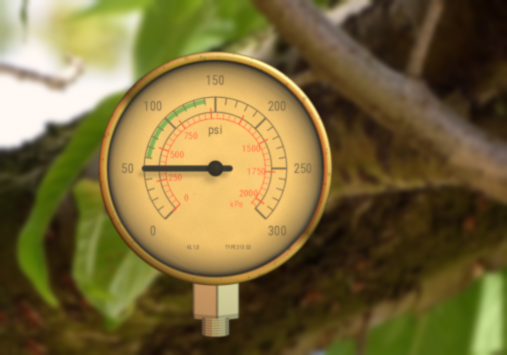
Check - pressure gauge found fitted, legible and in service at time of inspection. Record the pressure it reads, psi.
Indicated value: 50 psi
